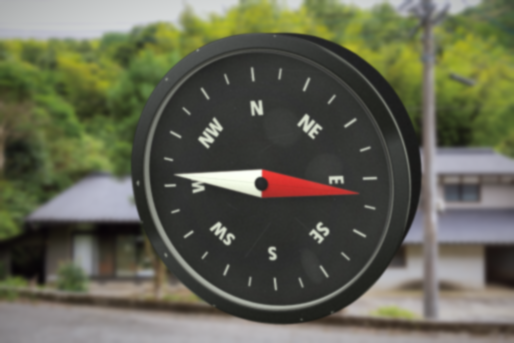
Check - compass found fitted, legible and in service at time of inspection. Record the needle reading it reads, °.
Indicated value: 97.5 °
